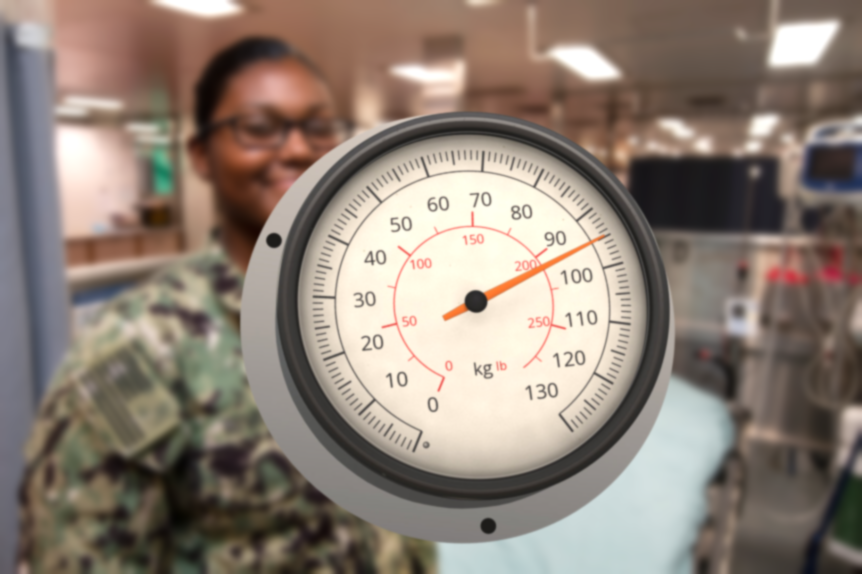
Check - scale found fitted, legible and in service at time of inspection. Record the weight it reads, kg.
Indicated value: 95 kg
